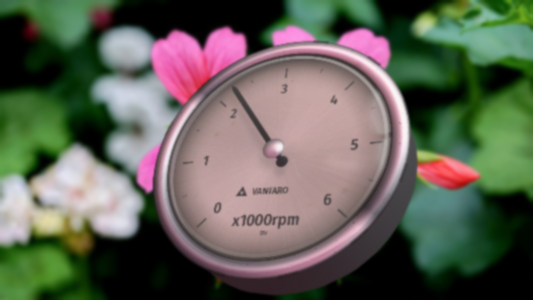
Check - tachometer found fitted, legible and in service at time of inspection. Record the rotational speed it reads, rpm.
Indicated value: 2250 rpm
